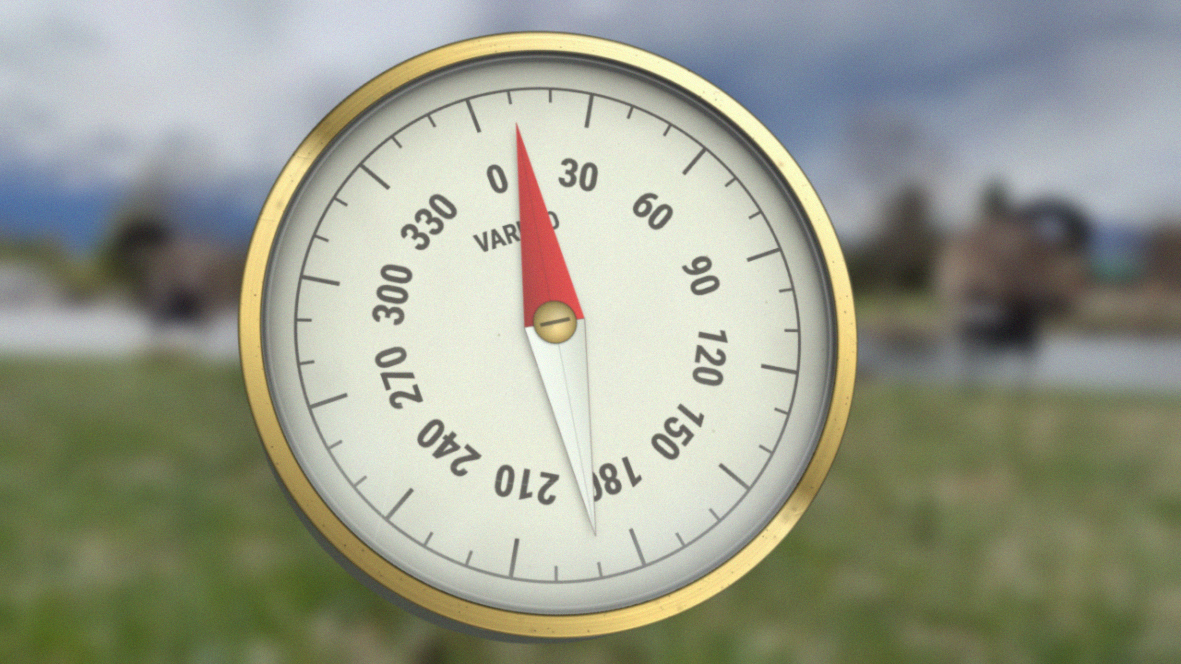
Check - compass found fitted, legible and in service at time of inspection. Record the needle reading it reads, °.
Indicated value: 10 °
